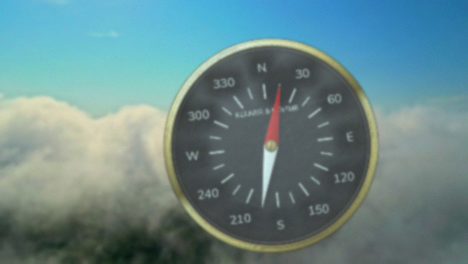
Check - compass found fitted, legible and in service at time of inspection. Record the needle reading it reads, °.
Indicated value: 15 °
